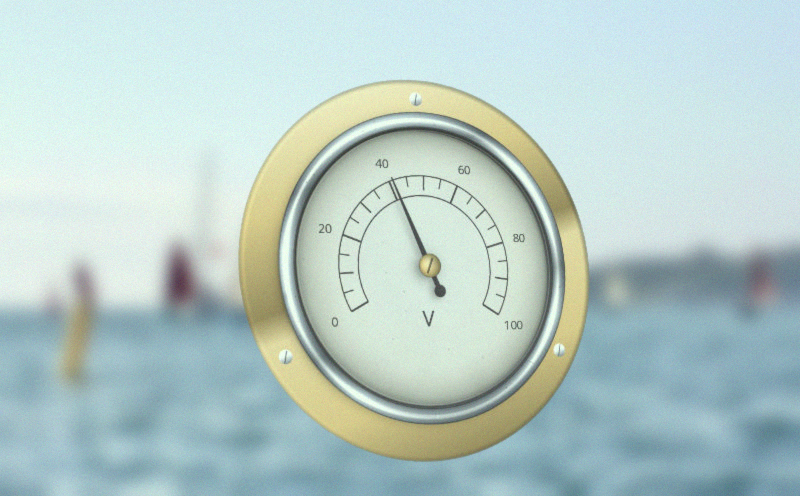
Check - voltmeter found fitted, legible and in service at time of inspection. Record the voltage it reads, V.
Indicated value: 40 V
